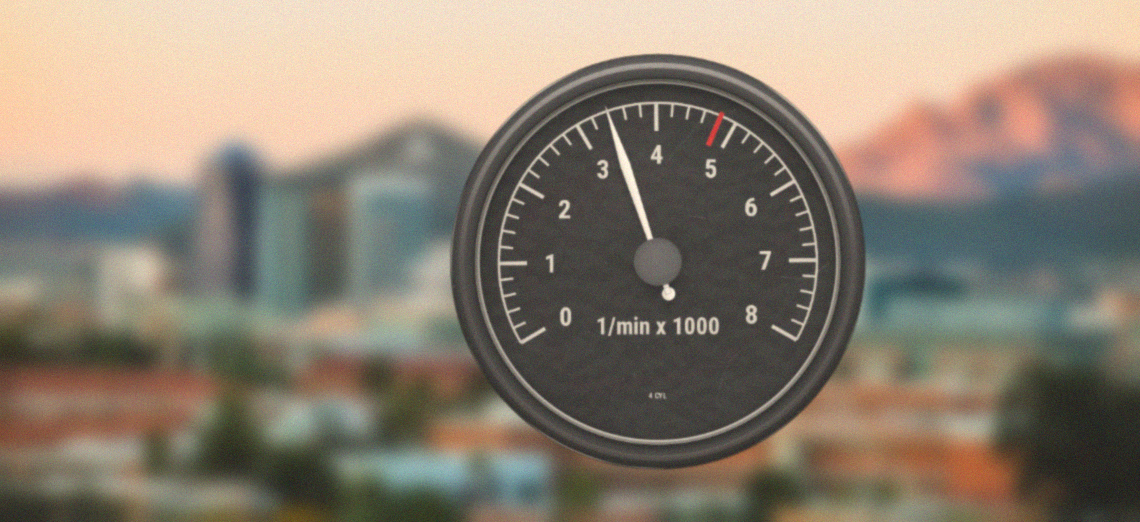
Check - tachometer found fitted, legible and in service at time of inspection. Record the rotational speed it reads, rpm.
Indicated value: 3400 rpm
